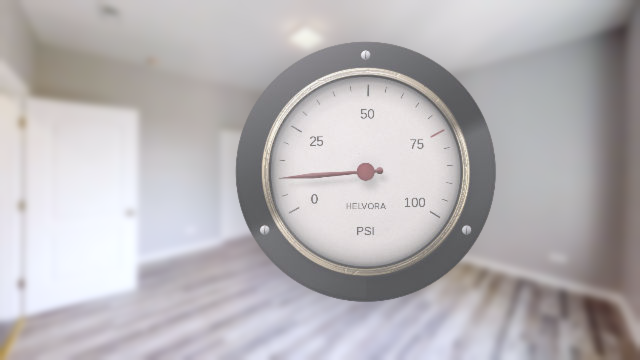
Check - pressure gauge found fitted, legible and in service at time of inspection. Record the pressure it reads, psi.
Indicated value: 10 psi
